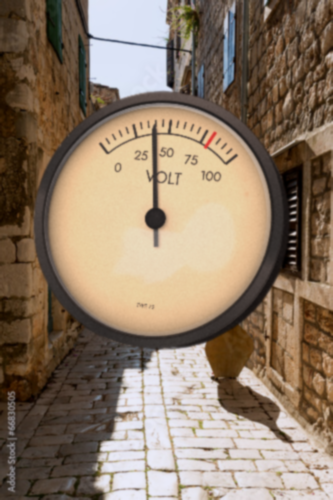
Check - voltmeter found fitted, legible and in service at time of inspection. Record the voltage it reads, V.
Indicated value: 40 V
